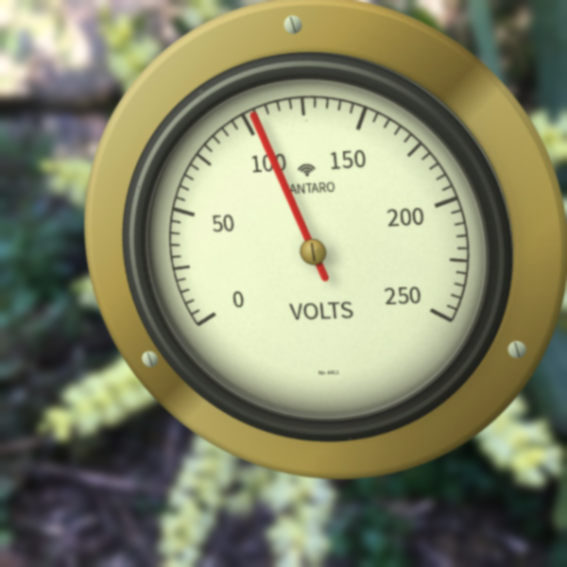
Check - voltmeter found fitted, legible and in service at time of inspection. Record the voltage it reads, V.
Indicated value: 105 V
